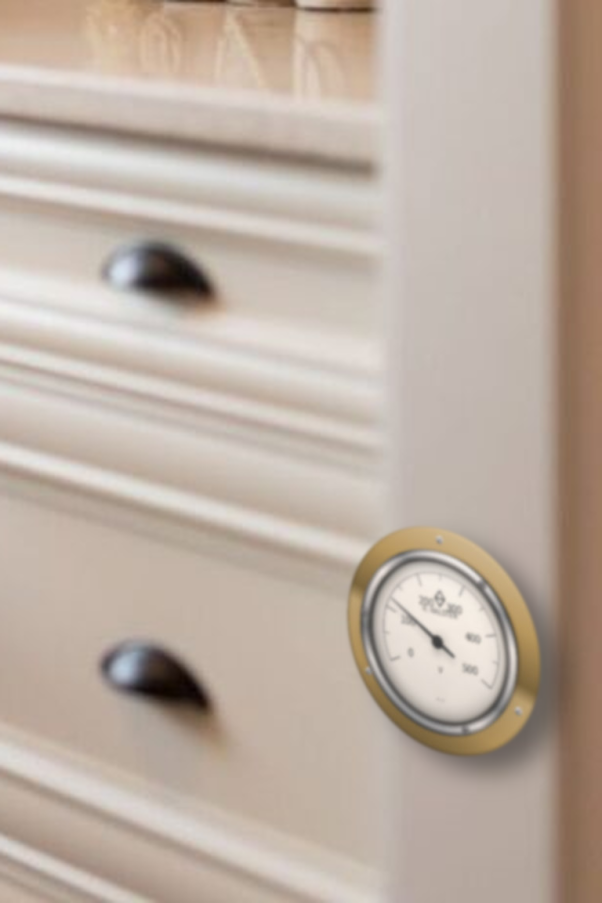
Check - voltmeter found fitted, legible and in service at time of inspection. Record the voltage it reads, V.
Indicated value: 125 V
